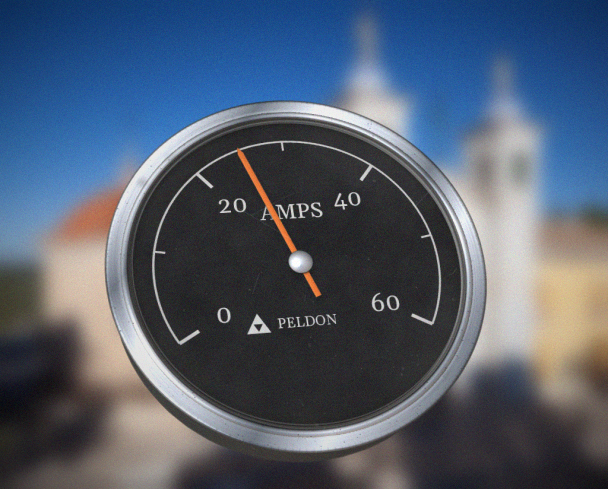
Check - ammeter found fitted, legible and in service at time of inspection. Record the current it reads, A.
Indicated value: 25 A
